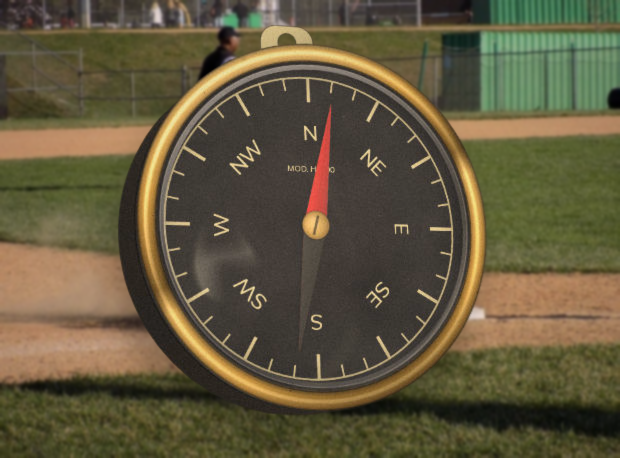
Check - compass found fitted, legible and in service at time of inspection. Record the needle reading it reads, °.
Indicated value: 10 °
